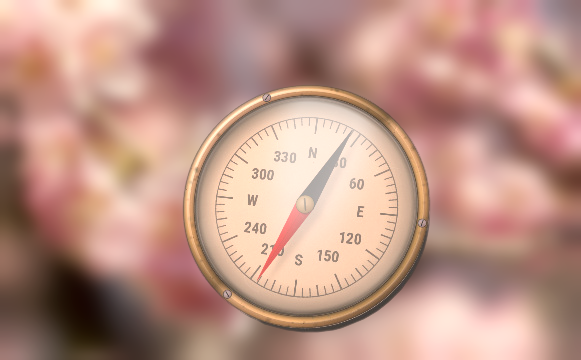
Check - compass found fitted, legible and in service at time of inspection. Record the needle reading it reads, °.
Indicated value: 205 °
